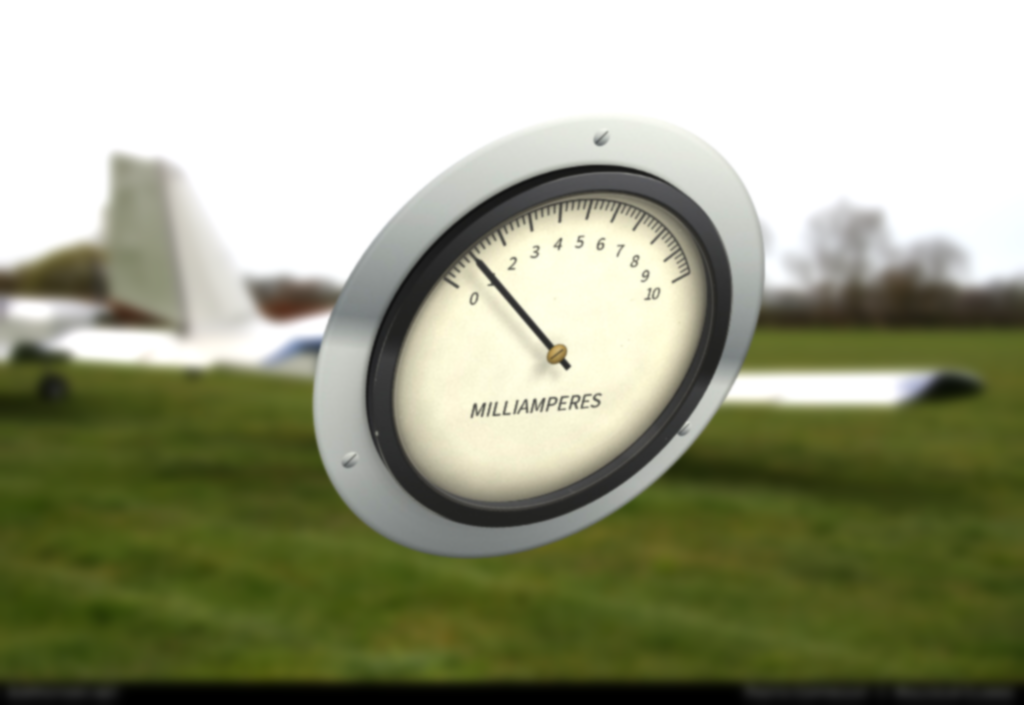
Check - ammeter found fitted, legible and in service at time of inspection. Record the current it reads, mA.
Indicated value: 1 mA
